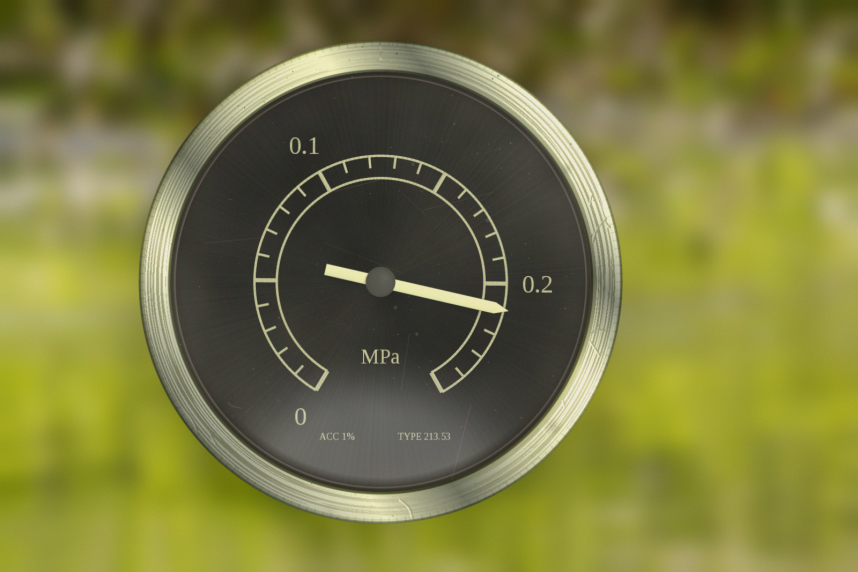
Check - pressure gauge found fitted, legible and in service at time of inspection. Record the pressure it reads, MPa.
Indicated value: 0.21 MPa
